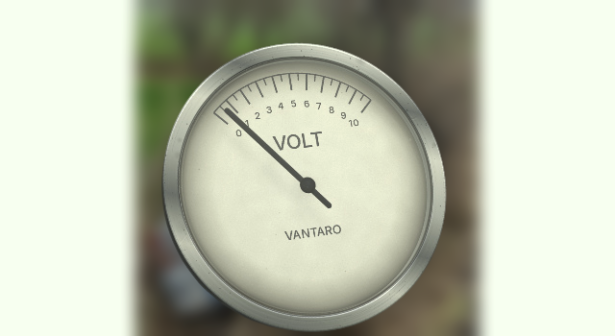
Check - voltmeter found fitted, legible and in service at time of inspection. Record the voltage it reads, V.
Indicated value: 0.5 V
